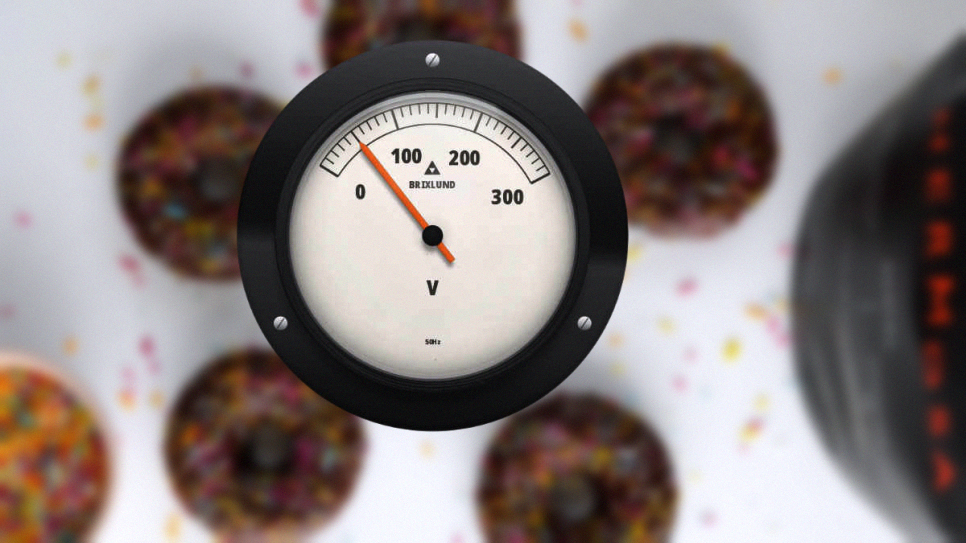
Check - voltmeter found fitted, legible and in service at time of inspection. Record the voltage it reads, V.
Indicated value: 50 V
